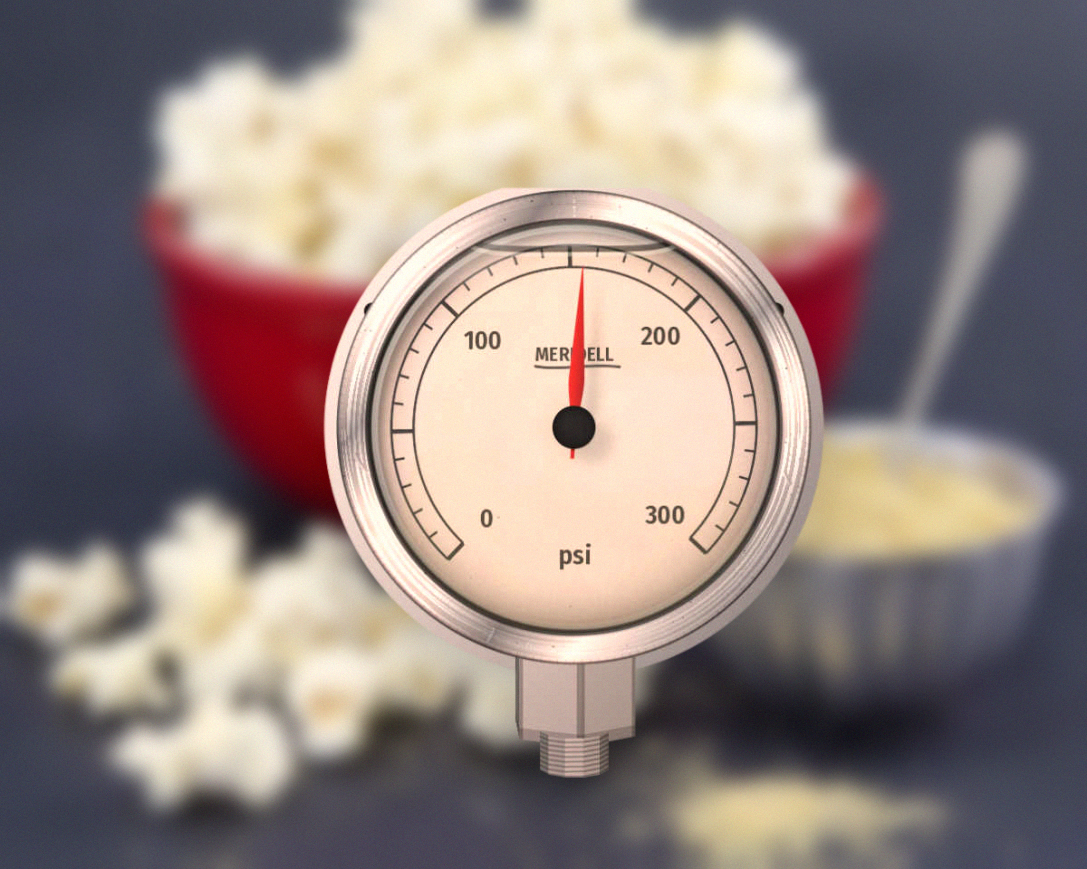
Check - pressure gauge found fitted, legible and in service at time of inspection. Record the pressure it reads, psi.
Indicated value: 155 psi
